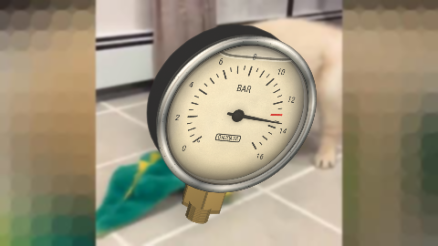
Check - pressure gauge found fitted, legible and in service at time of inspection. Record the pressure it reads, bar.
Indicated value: 13.5 bar
